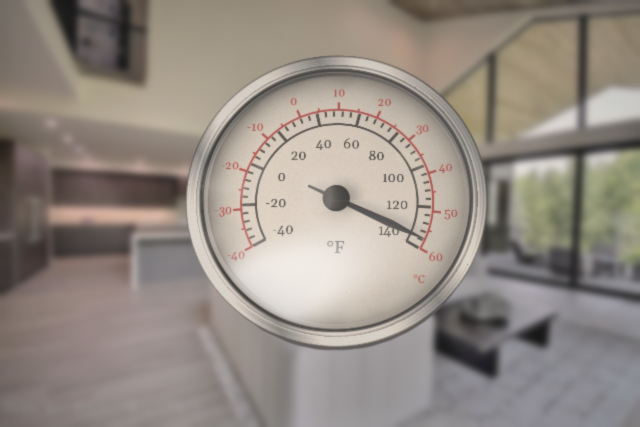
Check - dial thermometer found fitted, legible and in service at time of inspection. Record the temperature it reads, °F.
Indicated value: 136 °F
